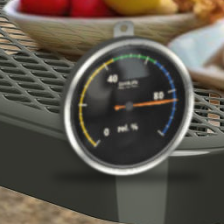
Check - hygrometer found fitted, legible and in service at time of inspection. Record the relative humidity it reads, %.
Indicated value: 84 %
